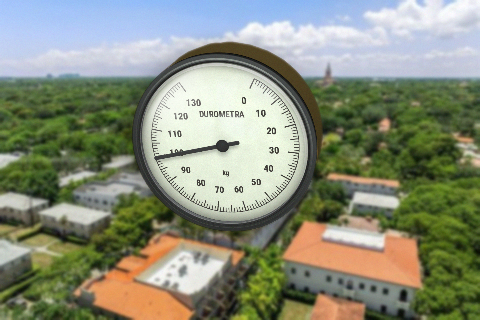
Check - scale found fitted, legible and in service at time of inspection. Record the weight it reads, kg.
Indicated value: 100 kg
